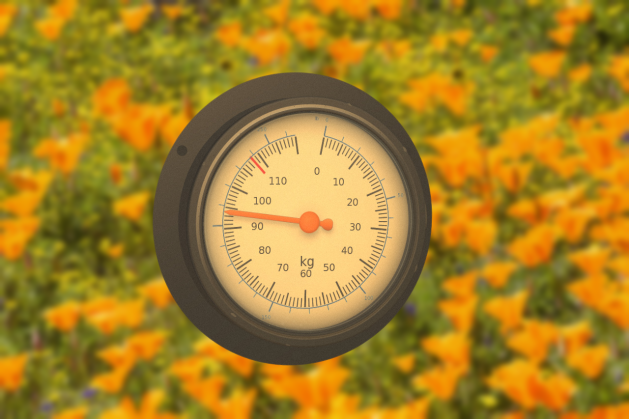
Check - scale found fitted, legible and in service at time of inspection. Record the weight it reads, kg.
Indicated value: 94 kg
